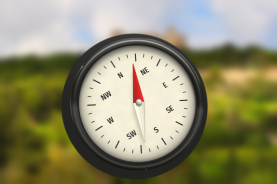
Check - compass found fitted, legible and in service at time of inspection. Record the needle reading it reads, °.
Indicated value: 25 °
